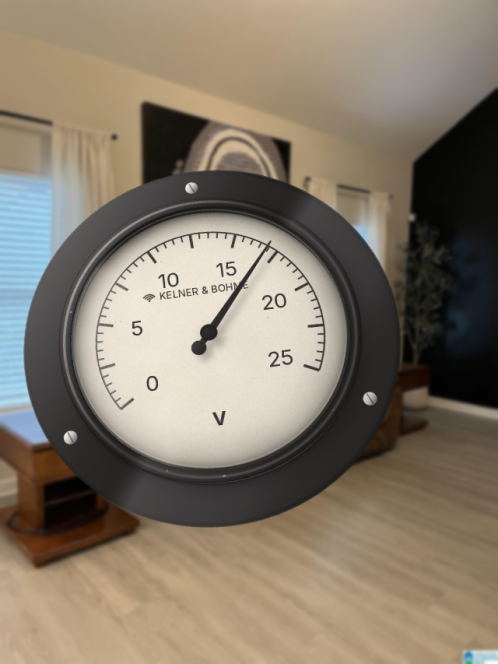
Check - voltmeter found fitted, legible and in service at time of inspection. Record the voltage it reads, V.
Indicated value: 17 V
